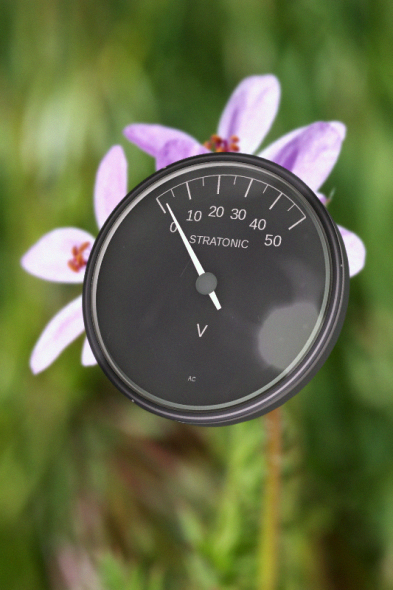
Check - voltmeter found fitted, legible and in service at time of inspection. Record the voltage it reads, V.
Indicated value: 2.5 V
